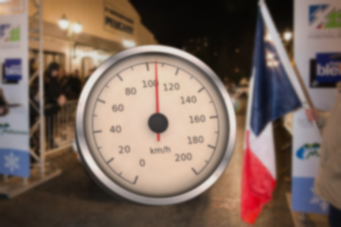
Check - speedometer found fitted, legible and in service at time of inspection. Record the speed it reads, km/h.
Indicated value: 105 km/h
